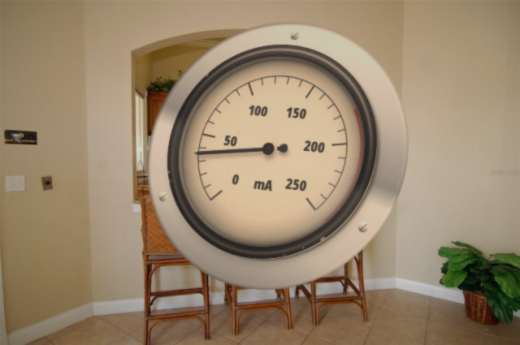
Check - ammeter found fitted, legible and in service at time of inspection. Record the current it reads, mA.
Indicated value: 35 mA
